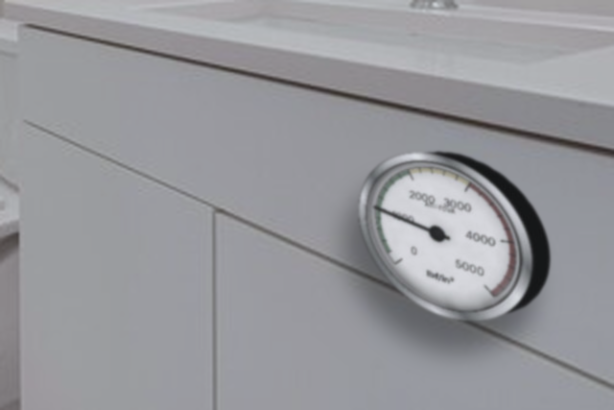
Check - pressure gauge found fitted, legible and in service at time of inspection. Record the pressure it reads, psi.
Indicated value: 1000 psi
